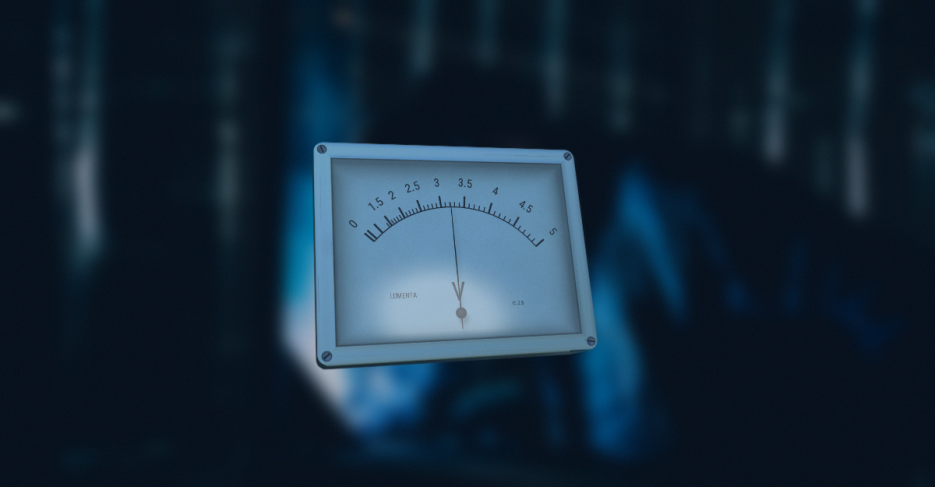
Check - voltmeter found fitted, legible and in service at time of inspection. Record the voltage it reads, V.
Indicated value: 3.2 V
